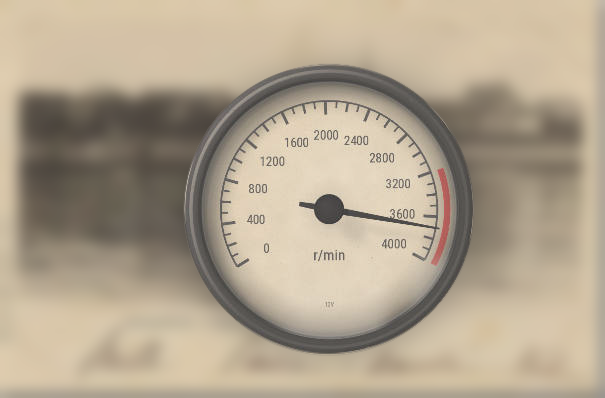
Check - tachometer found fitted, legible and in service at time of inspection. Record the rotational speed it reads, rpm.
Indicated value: 3700 rpm
